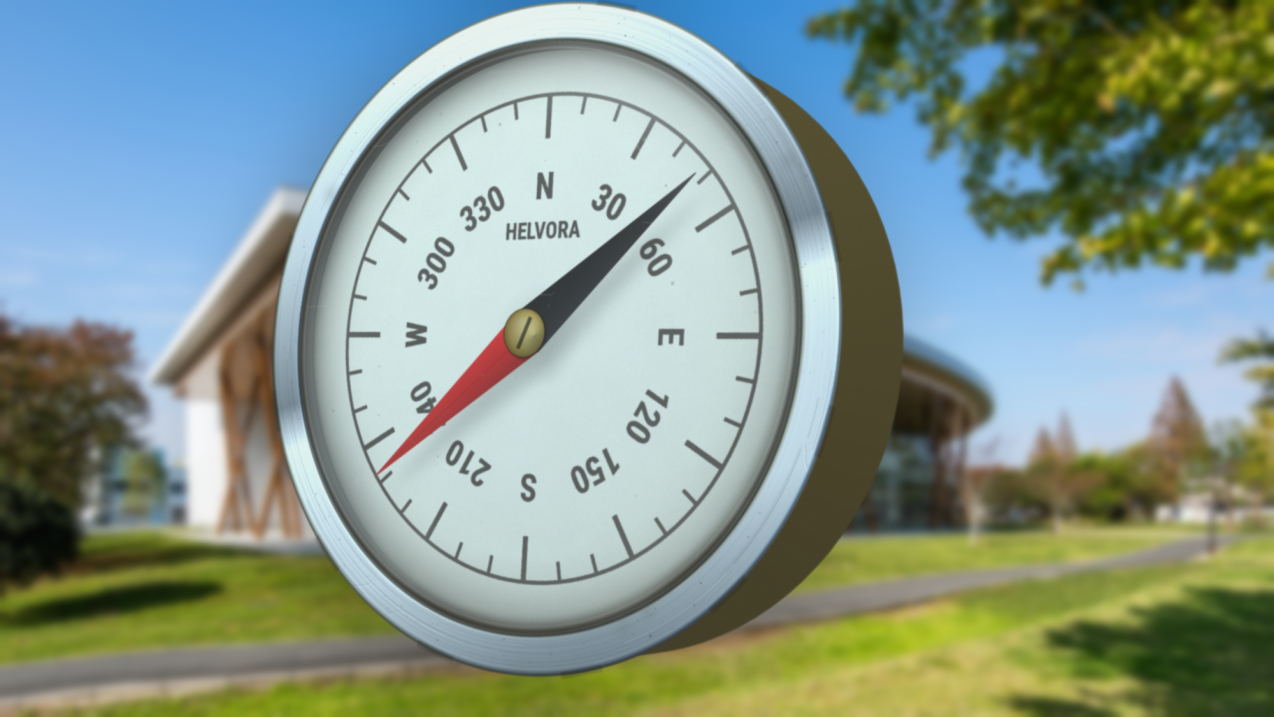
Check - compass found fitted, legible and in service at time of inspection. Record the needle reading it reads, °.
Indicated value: 230 °
